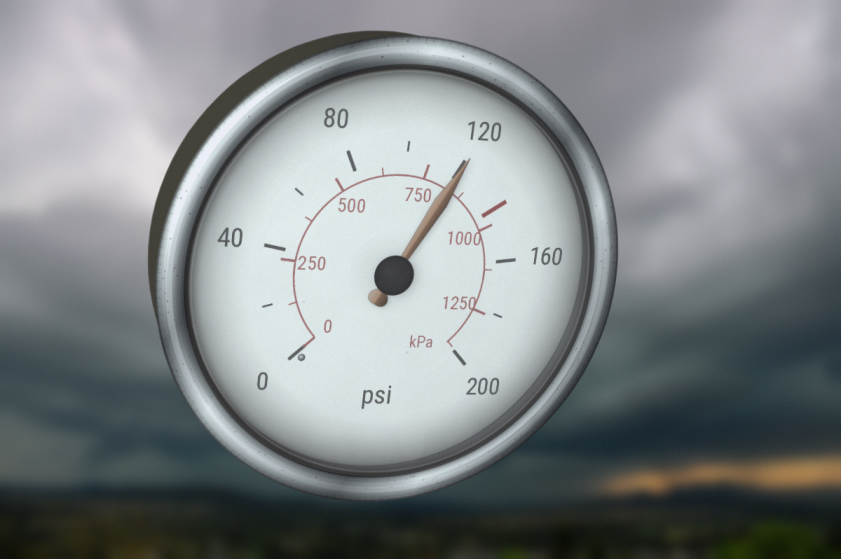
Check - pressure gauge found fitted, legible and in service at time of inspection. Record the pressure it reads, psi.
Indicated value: 120 psi
